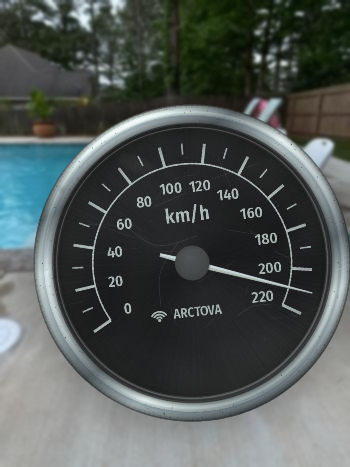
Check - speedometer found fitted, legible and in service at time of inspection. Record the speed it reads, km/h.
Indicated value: 210 km/h
